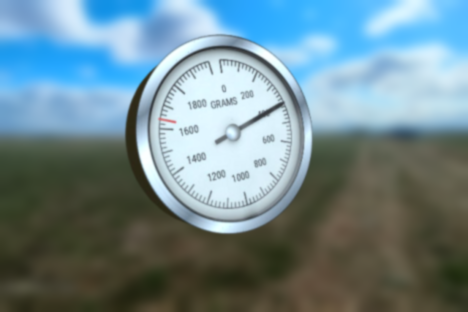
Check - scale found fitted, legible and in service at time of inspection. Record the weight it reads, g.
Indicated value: 400 g
